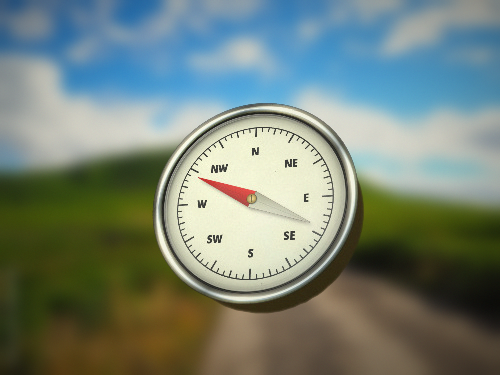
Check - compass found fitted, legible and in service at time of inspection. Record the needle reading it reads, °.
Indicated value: 295 °
